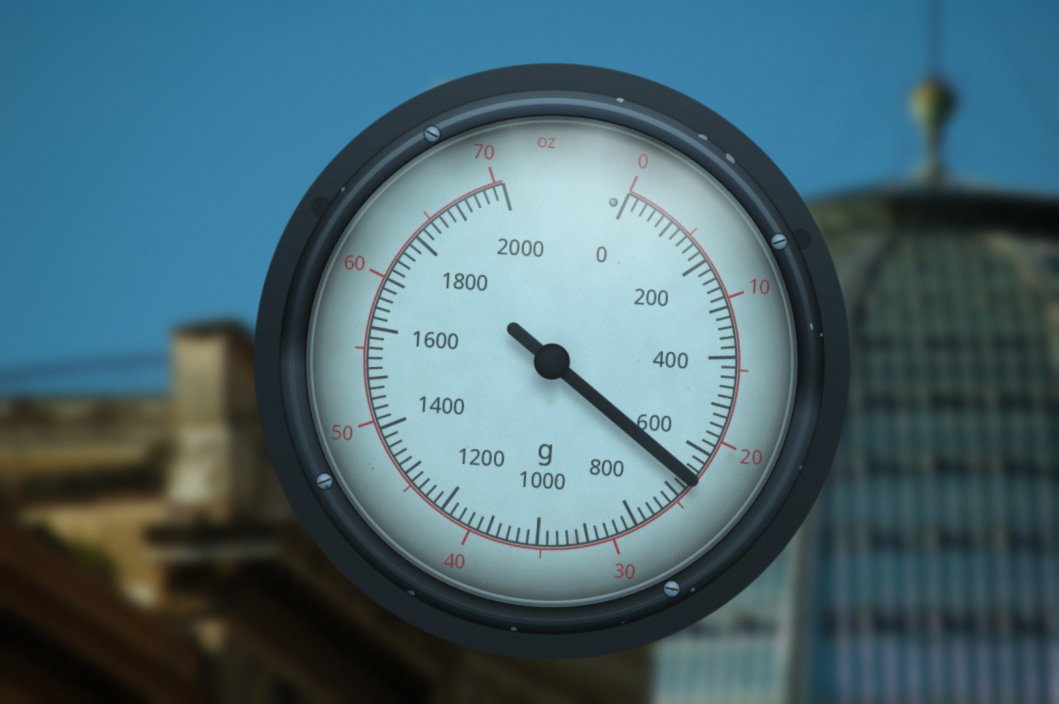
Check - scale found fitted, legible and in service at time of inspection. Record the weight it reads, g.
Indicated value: 660 g
